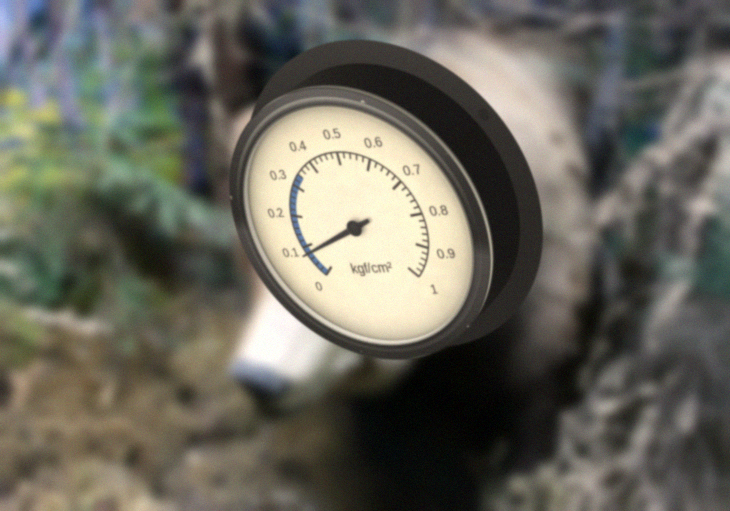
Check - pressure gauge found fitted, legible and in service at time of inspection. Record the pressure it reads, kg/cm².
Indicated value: 0.08 kg/cm²
